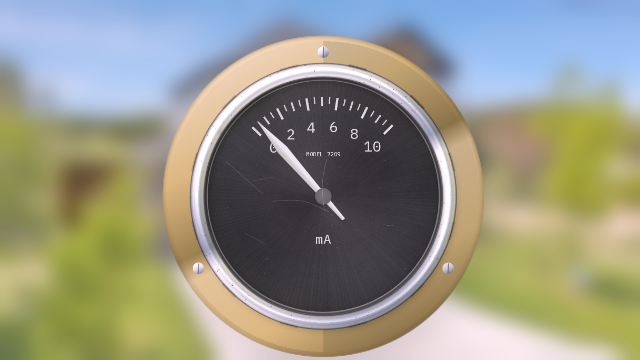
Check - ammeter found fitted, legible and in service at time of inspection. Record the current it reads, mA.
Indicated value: 0.5 mA
